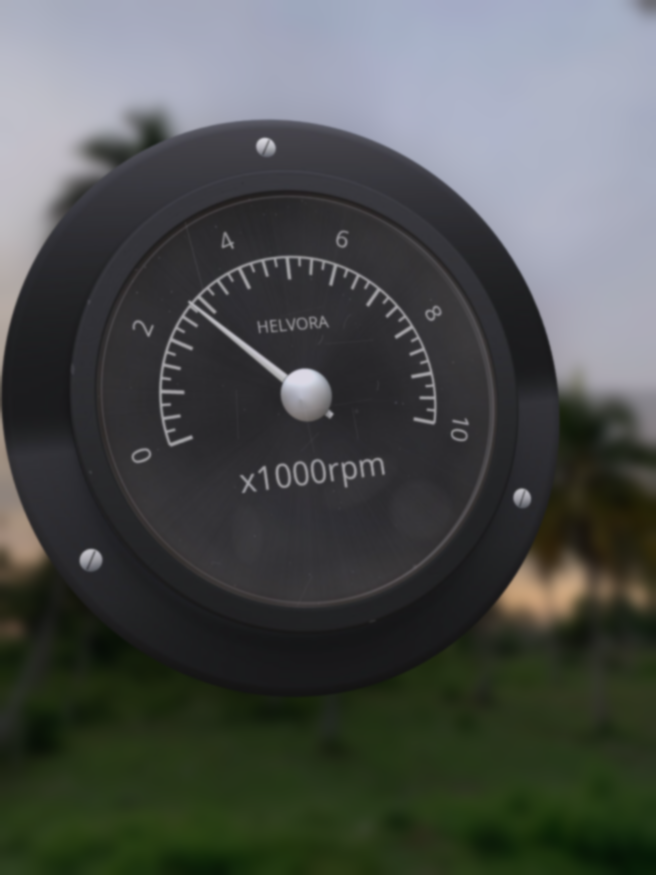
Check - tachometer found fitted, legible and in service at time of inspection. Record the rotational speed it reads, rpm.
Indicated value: 2750 rpm
